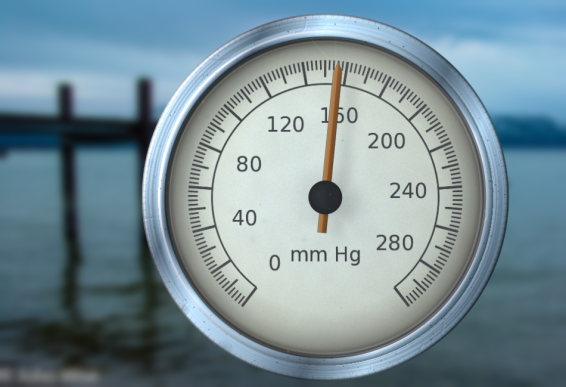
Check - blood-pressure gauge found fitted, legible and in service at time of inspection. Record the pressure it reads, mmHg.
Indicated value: 156 mmHg
